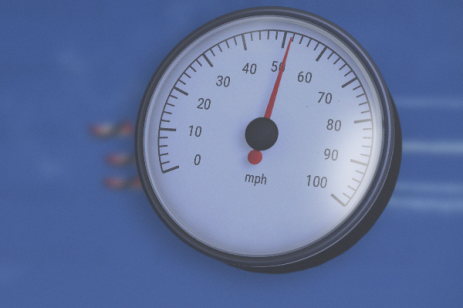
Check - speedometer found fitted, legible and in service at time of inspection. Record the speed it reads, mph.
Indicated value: 52 mph
